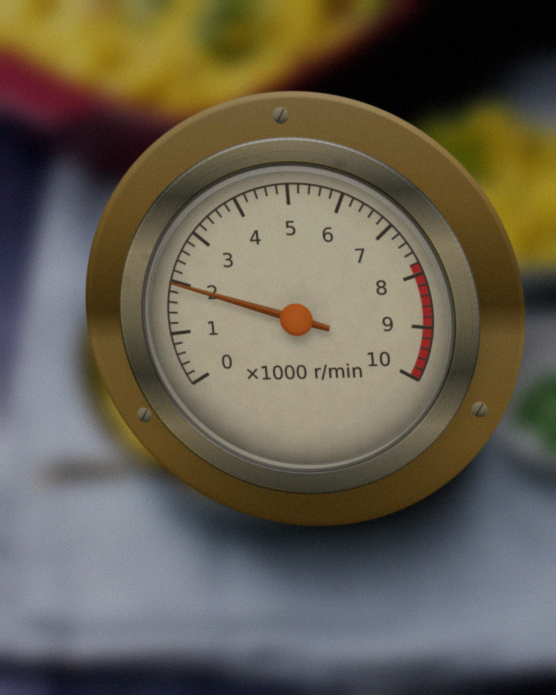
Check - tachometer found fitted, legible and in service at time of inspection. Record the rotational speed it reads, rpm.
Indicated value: 2000 rpm
